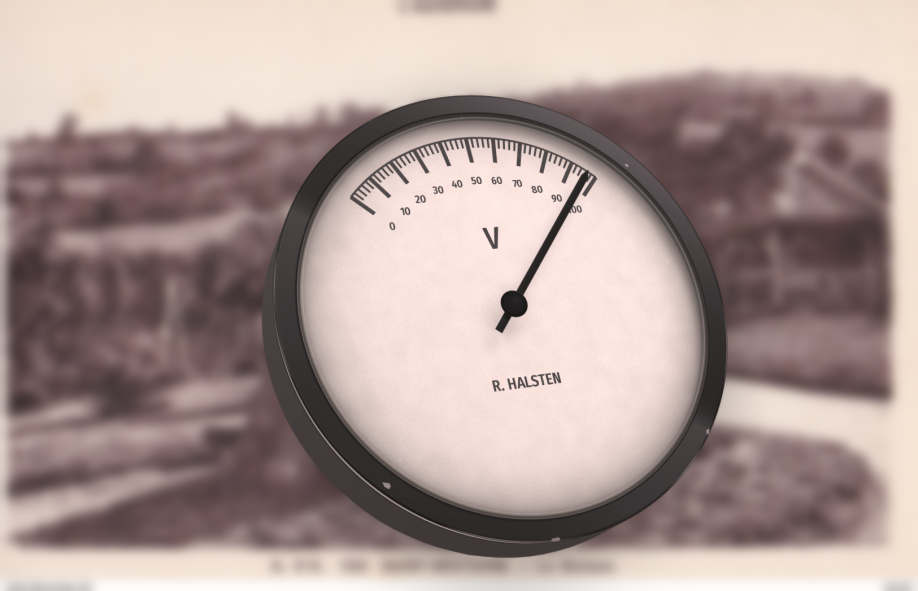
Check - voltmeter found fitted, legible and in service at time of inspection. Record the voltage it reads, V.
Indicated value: 96 V
